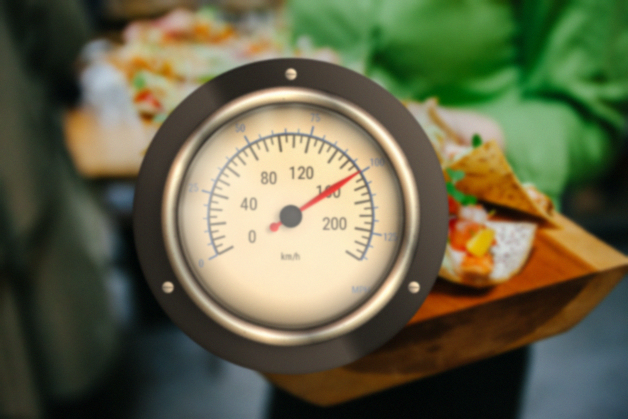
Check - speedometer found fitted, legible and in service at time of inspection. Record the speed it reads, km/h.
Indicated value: 160 km/h
